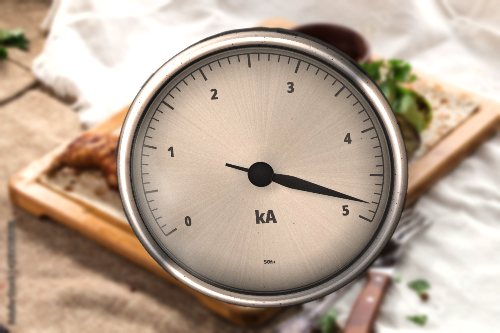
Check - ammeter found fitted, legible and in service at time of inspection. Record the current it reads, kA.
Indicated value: 4.8 kA
